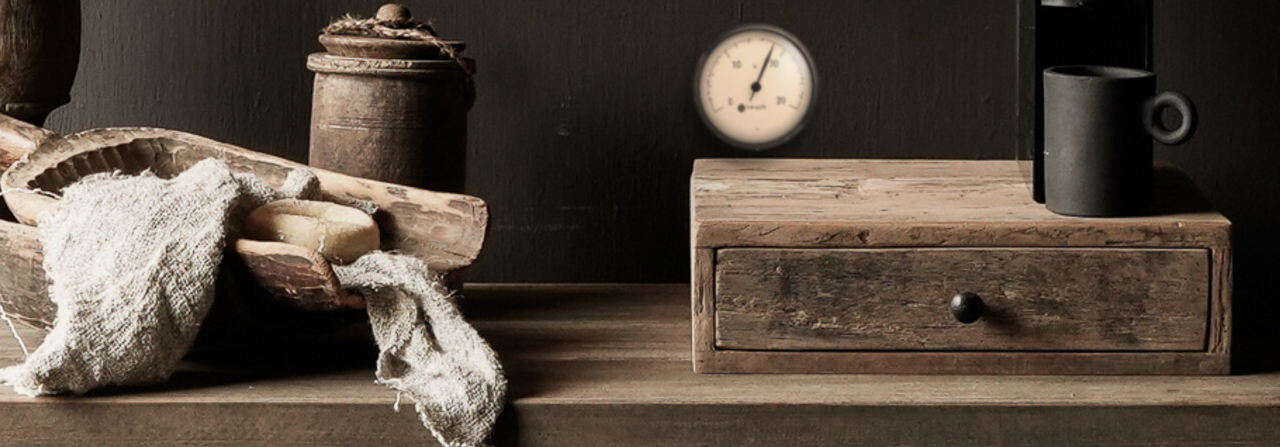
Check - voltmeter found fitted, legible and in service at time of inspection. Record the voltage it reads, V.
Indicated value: 18 V
